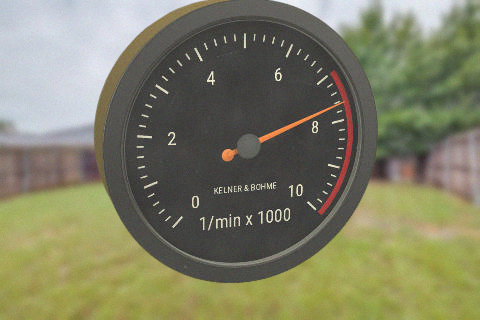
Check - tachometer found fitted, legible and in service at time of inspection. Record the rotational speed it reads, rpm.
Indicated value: 7600 rpm
